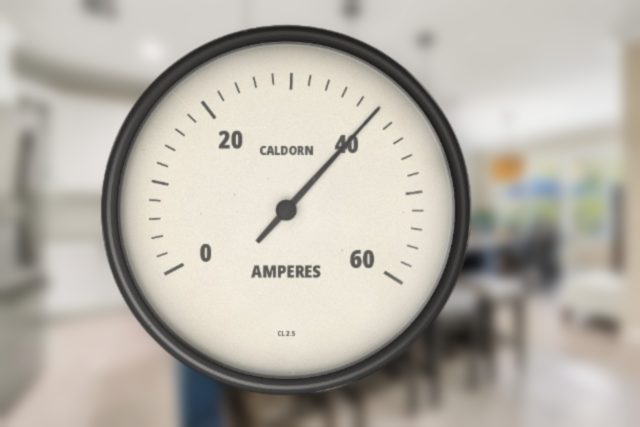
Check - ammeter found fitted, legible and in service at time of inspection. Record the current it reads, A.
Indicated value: 40 A
